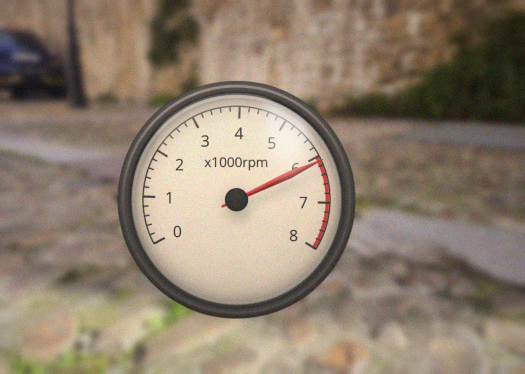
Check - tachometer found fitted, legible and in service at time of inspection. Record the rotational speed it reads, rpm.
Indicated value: 6100 rpm
